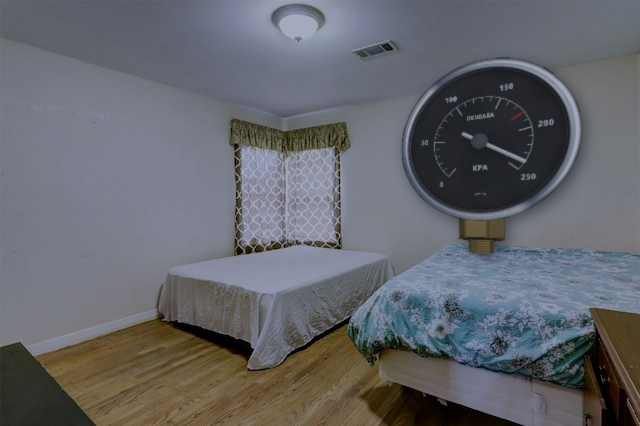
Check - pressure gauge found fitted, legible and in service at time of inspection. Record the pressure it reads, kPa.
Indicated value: 240 kPa
